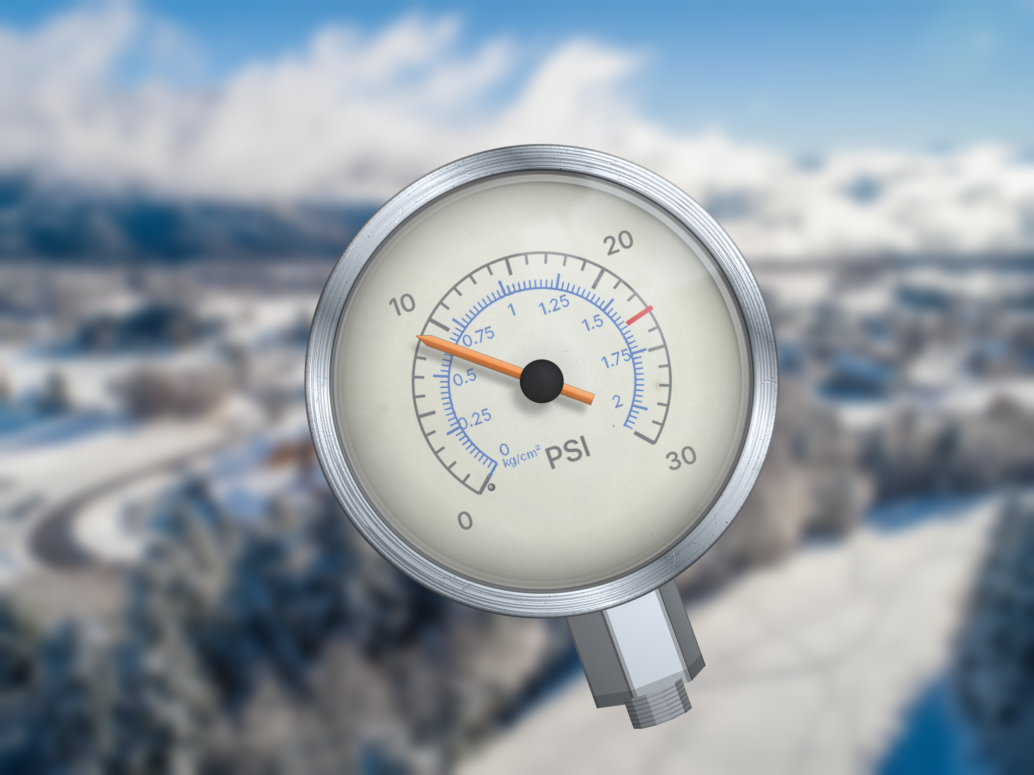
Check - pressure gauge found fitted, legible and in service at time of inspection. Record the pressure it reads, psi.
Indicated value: 9 psi
